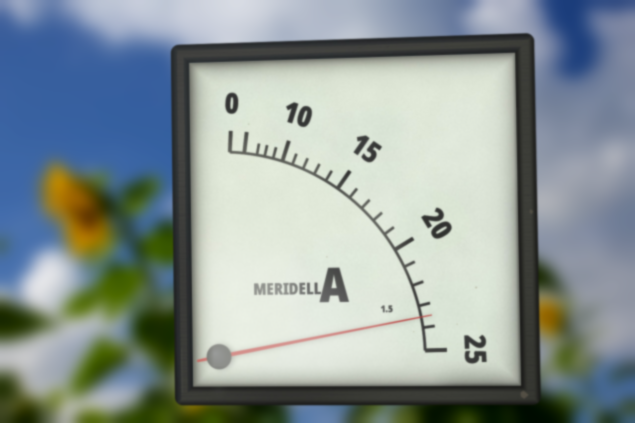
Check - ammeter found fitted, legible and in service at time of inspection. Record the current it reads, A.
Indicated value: 23.5 A
